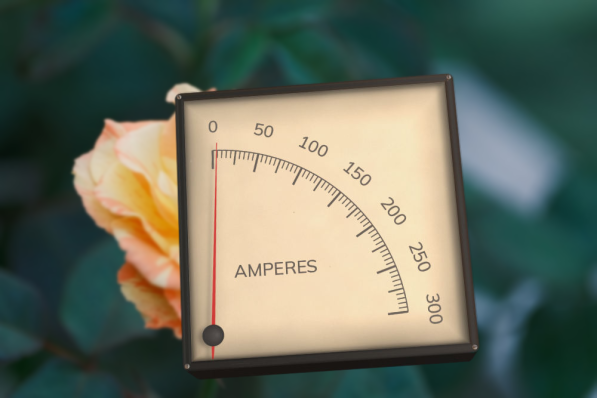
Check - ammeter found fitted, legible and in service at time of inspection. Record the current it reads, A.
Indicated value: 5 A
